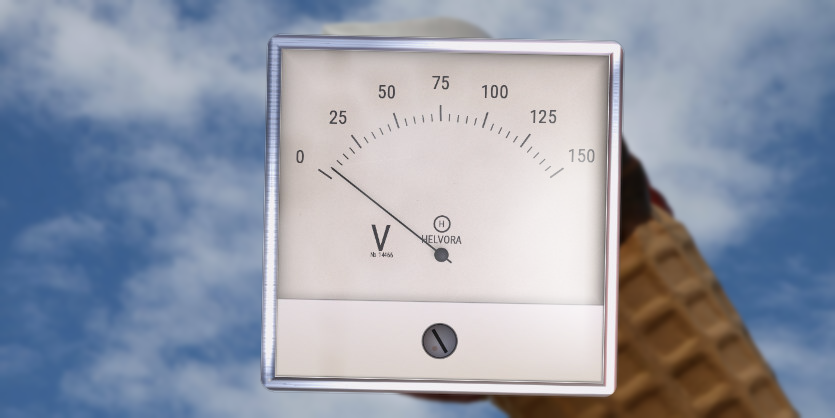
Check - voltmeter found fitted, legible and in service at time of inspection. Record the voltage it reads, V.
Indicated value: 5 V
